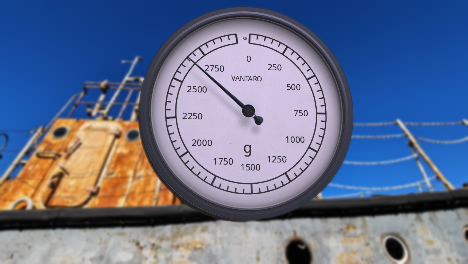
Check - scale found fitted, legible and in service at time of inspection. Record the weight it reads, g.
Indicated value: 2650 g
